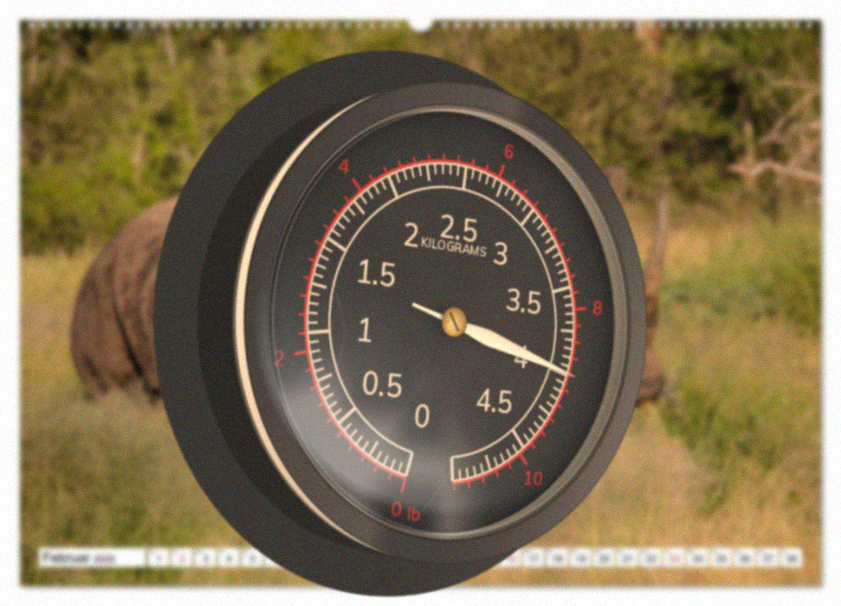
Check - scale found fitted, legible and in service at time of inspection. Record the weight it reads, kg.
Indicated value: 4 kg
